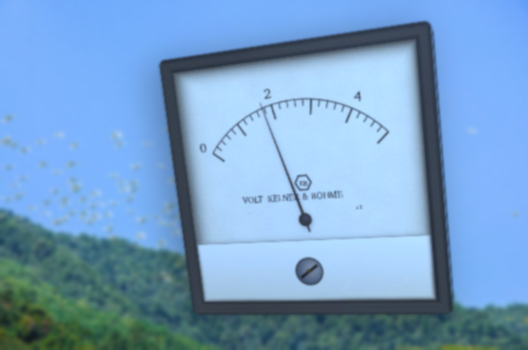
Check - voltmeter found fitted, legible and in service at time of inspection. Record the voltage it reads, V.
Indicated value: 1.8 V
